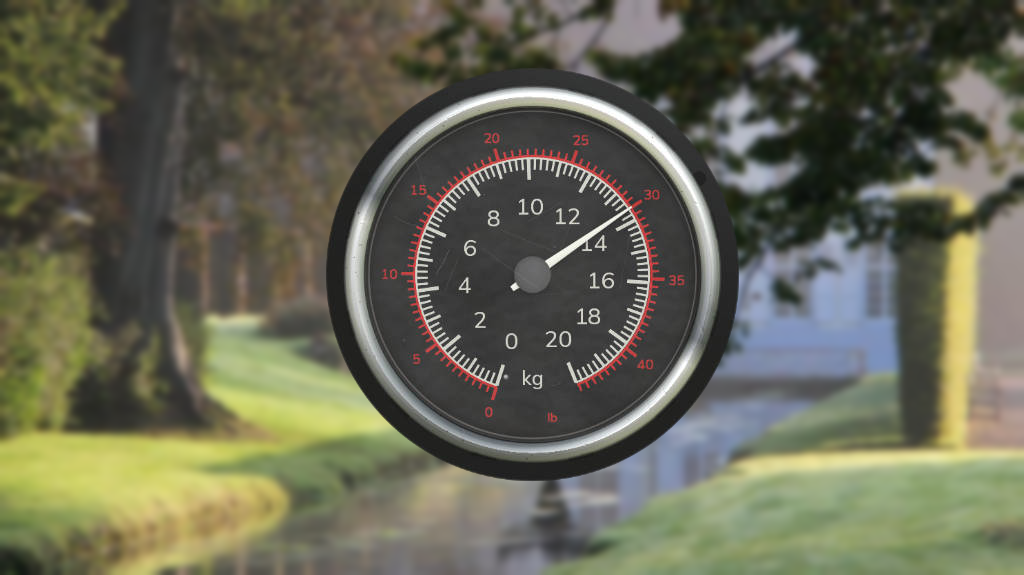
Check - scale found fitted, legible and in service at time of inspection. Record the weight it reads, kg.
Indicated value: 13.6 kg
